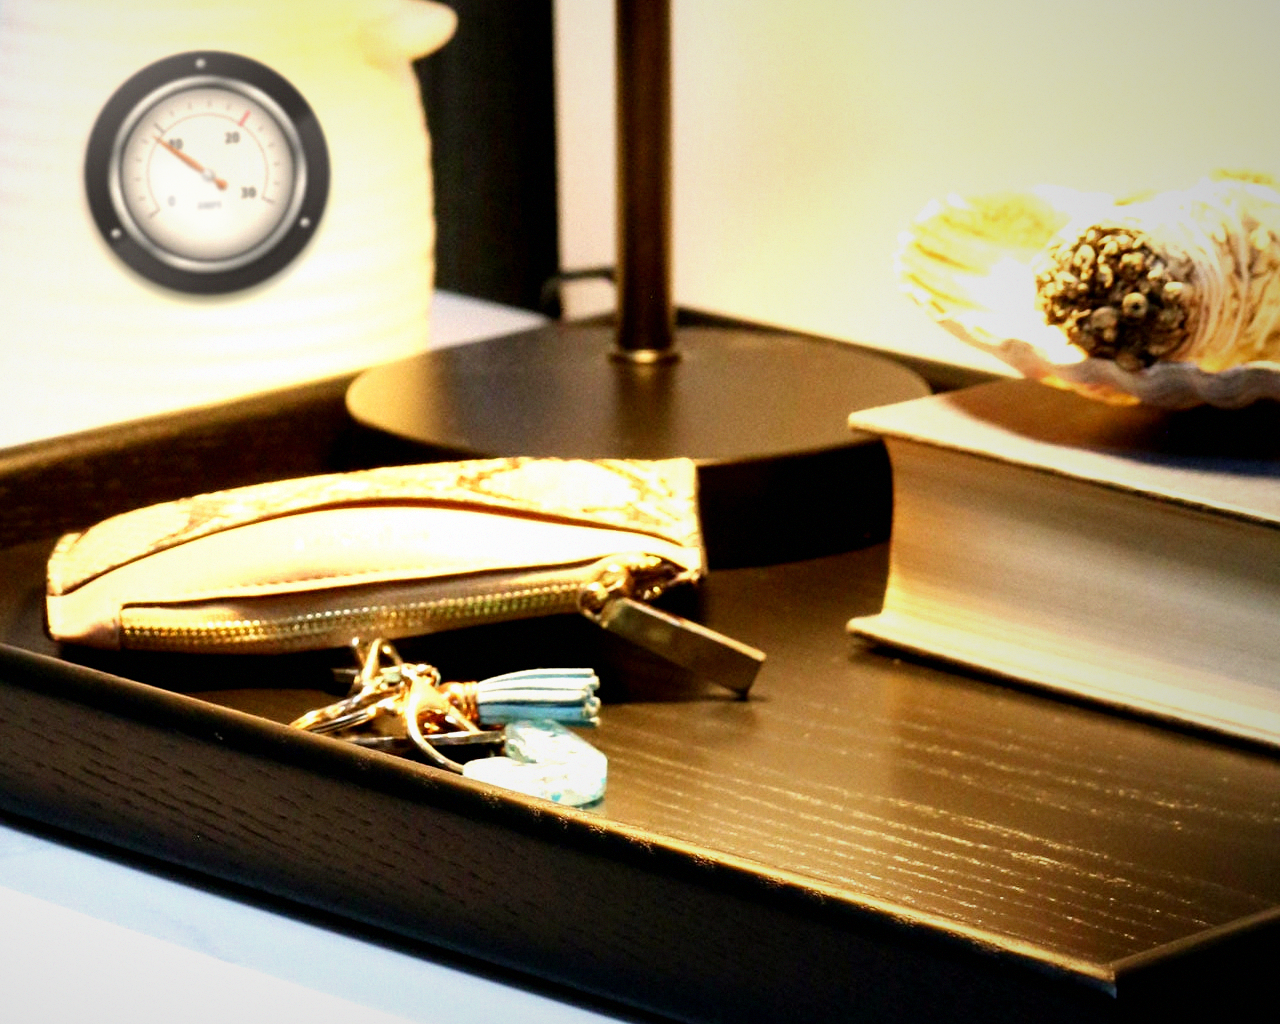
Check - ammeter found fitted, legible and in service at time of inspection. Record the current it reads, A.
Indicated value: 9 A
